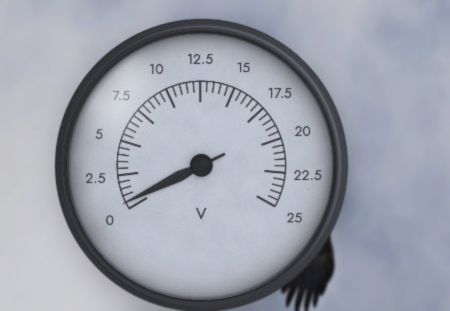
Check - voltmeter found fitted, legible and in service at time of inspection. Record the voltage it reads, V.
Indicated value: 0.5 V
